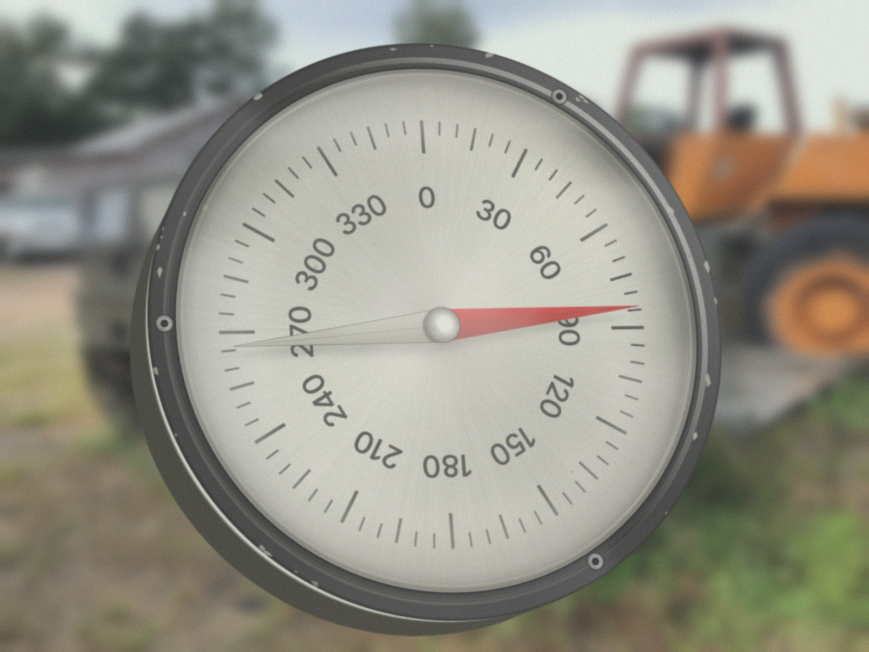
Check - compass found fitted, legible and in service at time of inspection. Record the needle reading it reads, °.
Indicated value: 85 °
